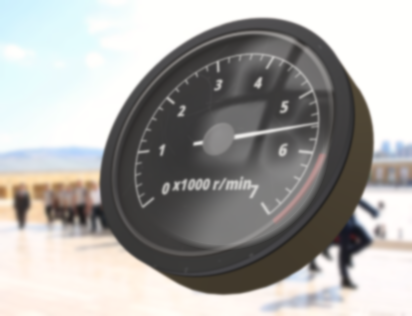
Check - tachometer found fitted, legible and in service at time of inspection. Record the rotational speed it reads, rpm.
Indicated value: 5600 rpm
